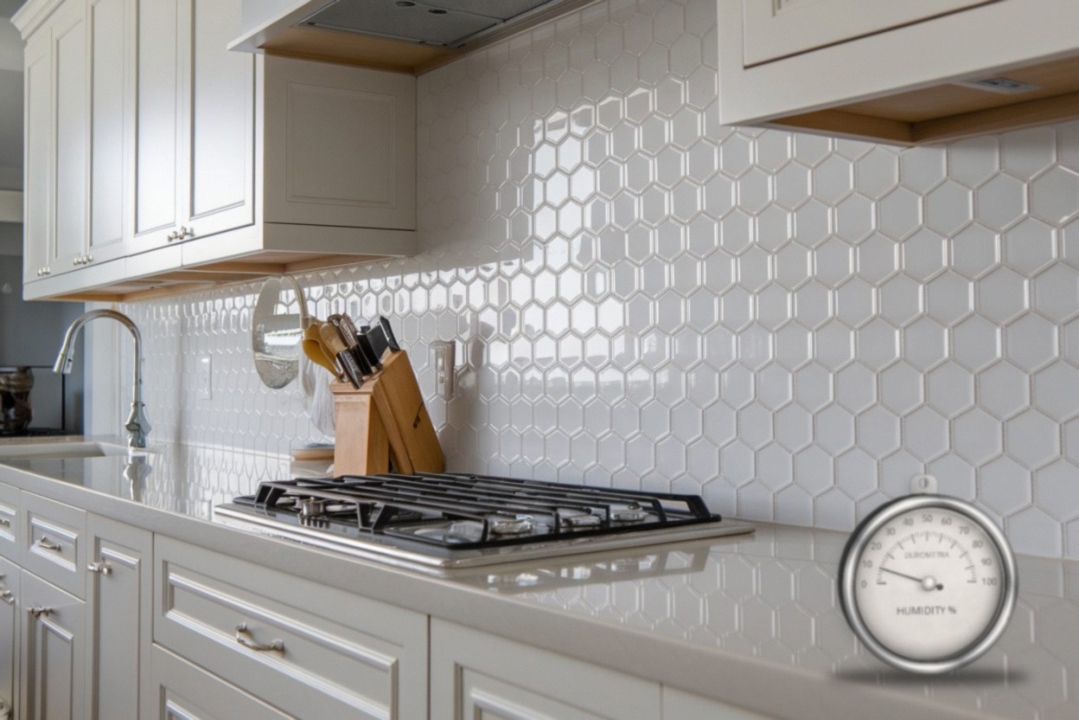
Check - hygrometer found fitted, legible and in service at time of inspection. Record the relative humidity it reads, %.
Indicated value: 10 %
